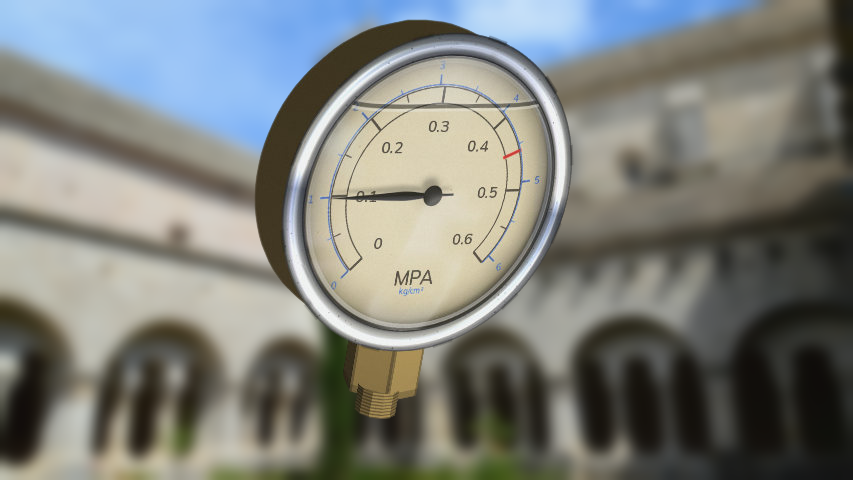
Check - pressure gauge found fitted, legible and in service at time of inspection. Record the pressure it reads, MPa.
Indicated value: 0.1 MPa
